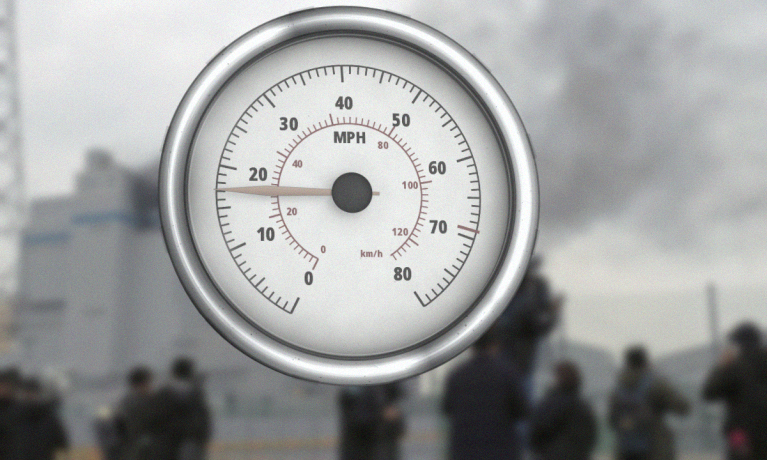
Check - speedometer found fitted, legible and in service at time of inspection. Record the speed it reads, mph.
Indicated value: 17 mph
